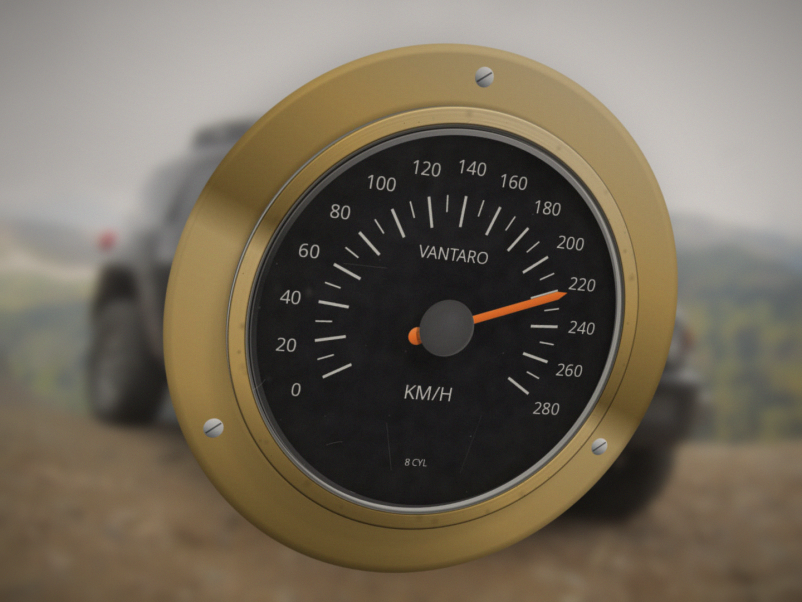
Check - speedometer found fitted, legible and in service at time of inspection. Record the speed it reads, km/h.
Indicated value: 220 km/h
